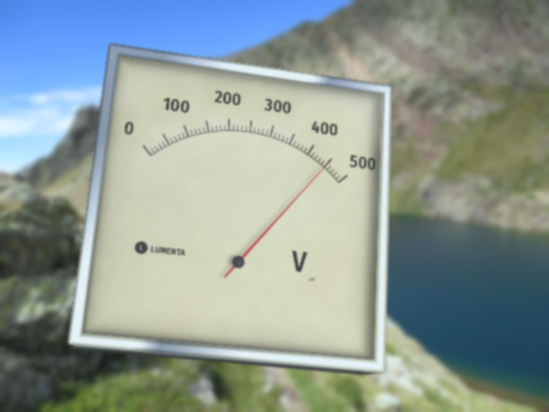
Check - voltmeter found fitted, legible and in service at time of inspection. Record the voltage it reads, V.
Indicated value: 450 V
